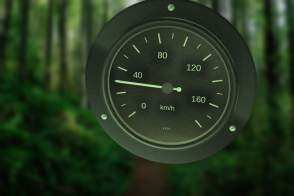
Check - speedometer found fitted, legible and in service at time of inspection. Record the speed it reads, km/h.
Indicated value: 30 km/h
